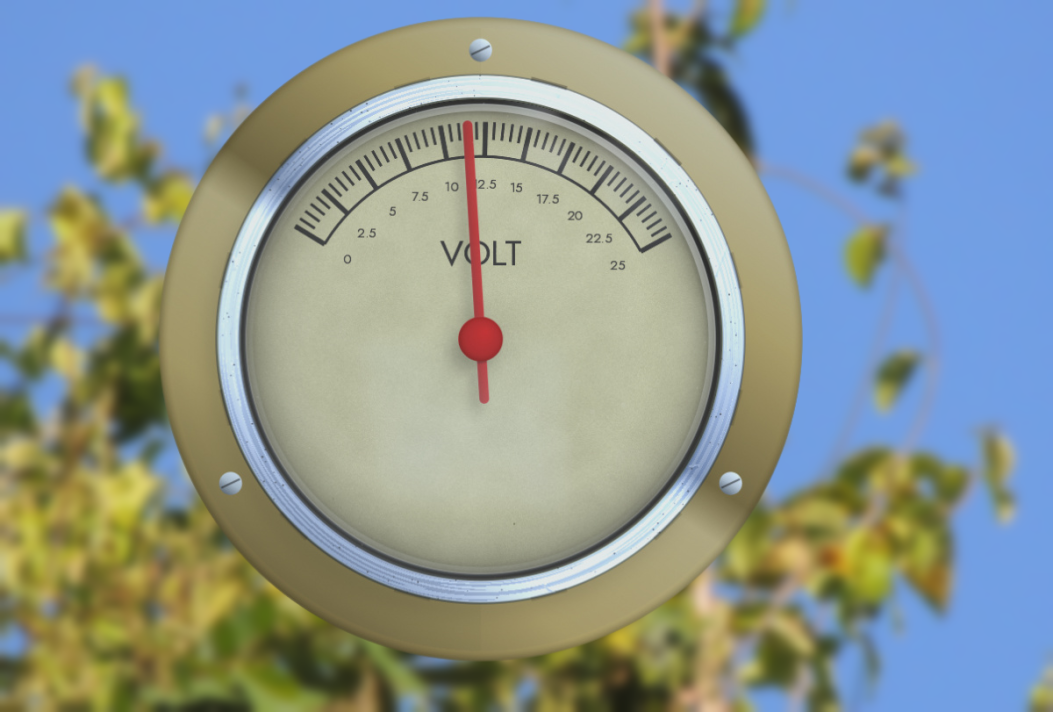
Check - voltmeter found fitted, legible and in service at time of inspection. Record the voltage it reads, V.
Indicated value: 11.5 V
